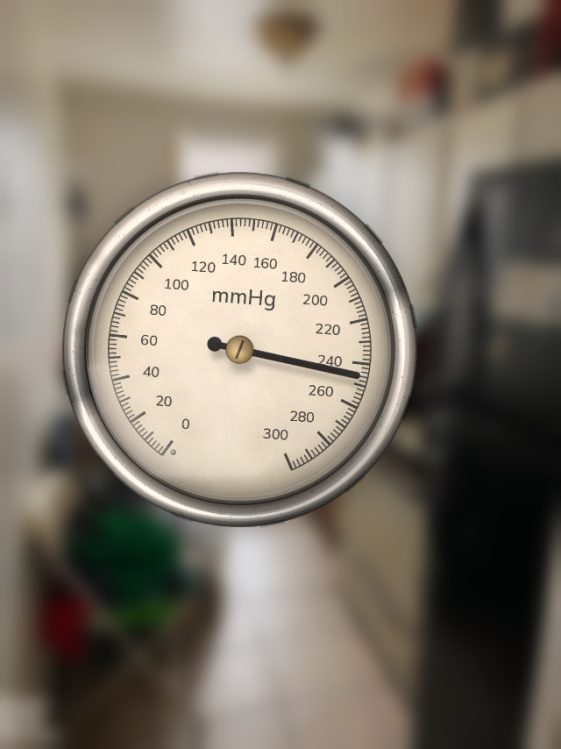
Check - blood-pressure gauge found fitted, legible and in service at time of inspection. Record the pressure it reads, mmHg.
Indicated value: 246 mmHg
